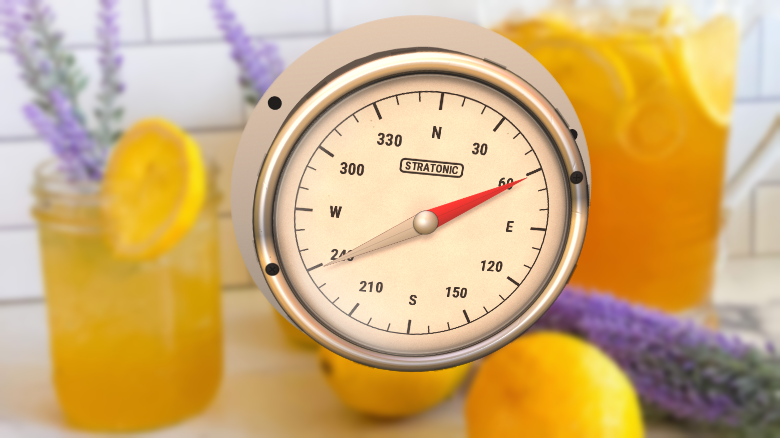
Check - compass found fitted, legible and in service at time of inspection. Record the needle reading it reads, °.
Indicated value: 60 °
